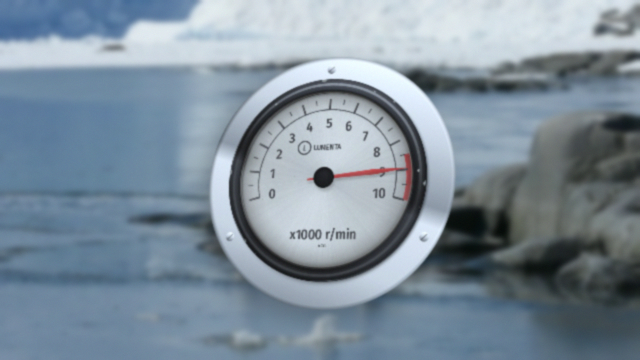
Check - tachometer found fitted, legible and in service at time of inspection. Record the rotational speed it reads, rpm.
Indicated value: 9000 rpm
